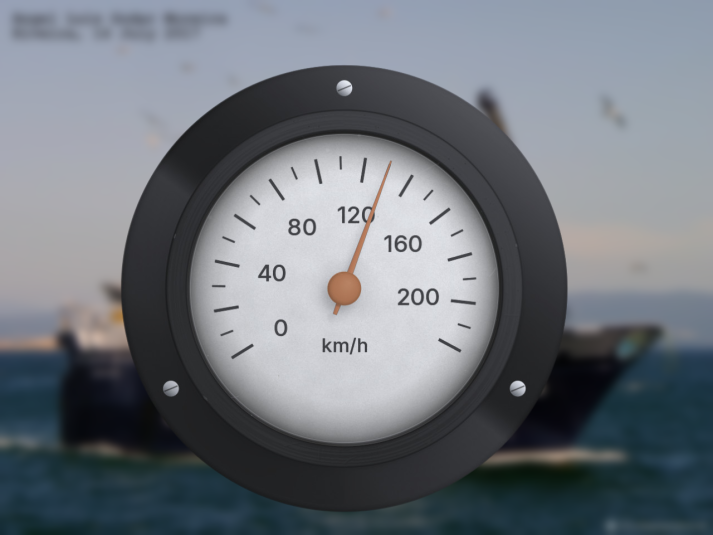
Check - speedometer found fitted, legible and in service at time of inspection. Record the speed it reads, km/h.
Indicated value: 130 km/h
